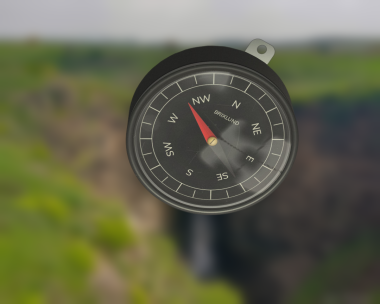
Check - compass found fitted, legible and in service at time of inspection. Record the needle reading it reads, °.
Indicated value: 300 °
